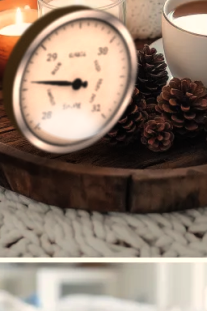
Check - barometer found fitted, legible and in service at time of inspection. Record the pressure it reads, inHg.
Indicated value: 28.6 inHg
